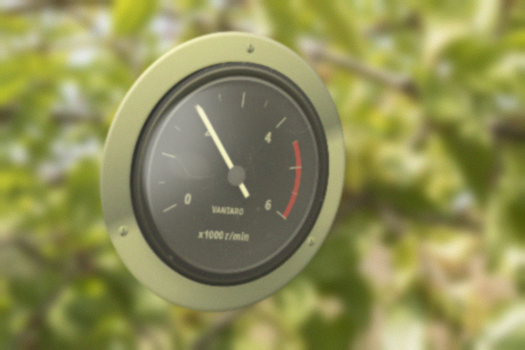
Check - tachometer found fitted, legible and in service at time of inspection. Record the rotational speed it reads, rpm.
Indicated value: 2000 rpm
